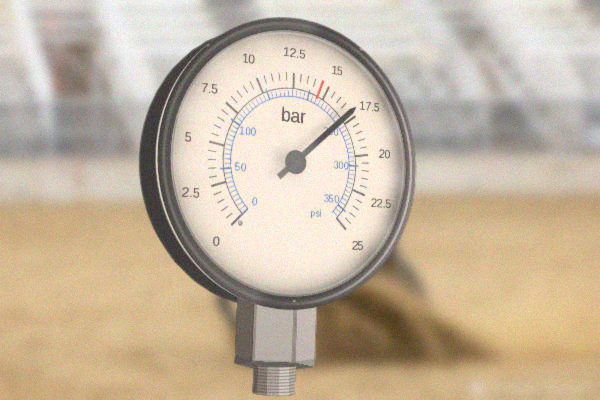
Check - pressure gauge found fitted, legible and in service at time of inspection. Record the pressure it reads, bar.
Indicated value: 17 bar
